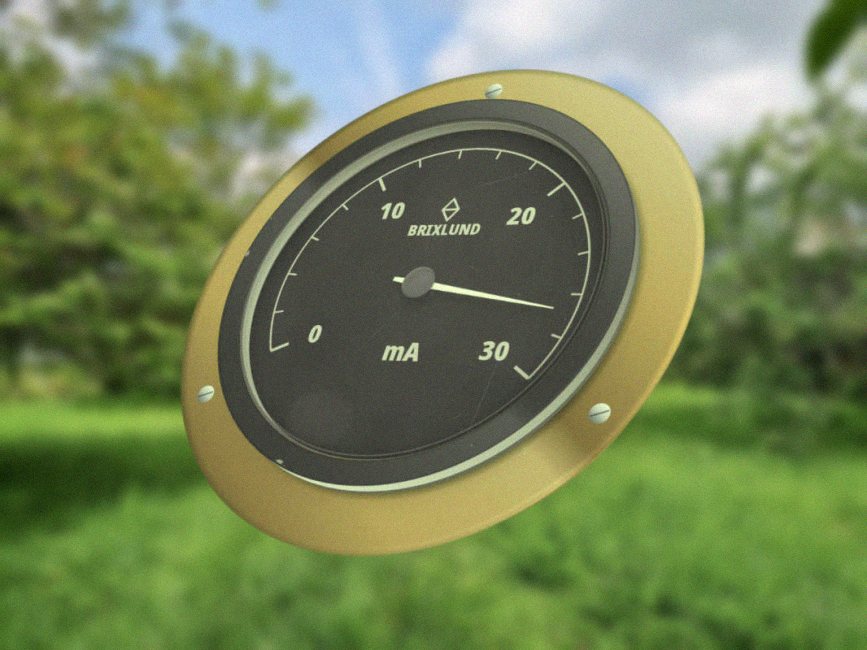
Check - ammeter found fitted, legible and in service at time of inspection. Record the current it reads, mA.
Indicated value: 27 mA
